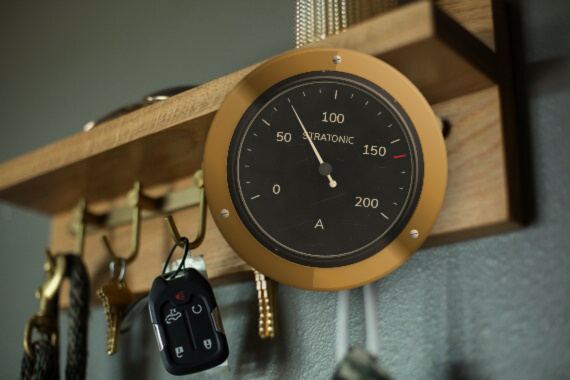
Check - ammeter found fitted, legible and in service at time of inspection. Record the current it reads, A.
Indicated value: 70 A
